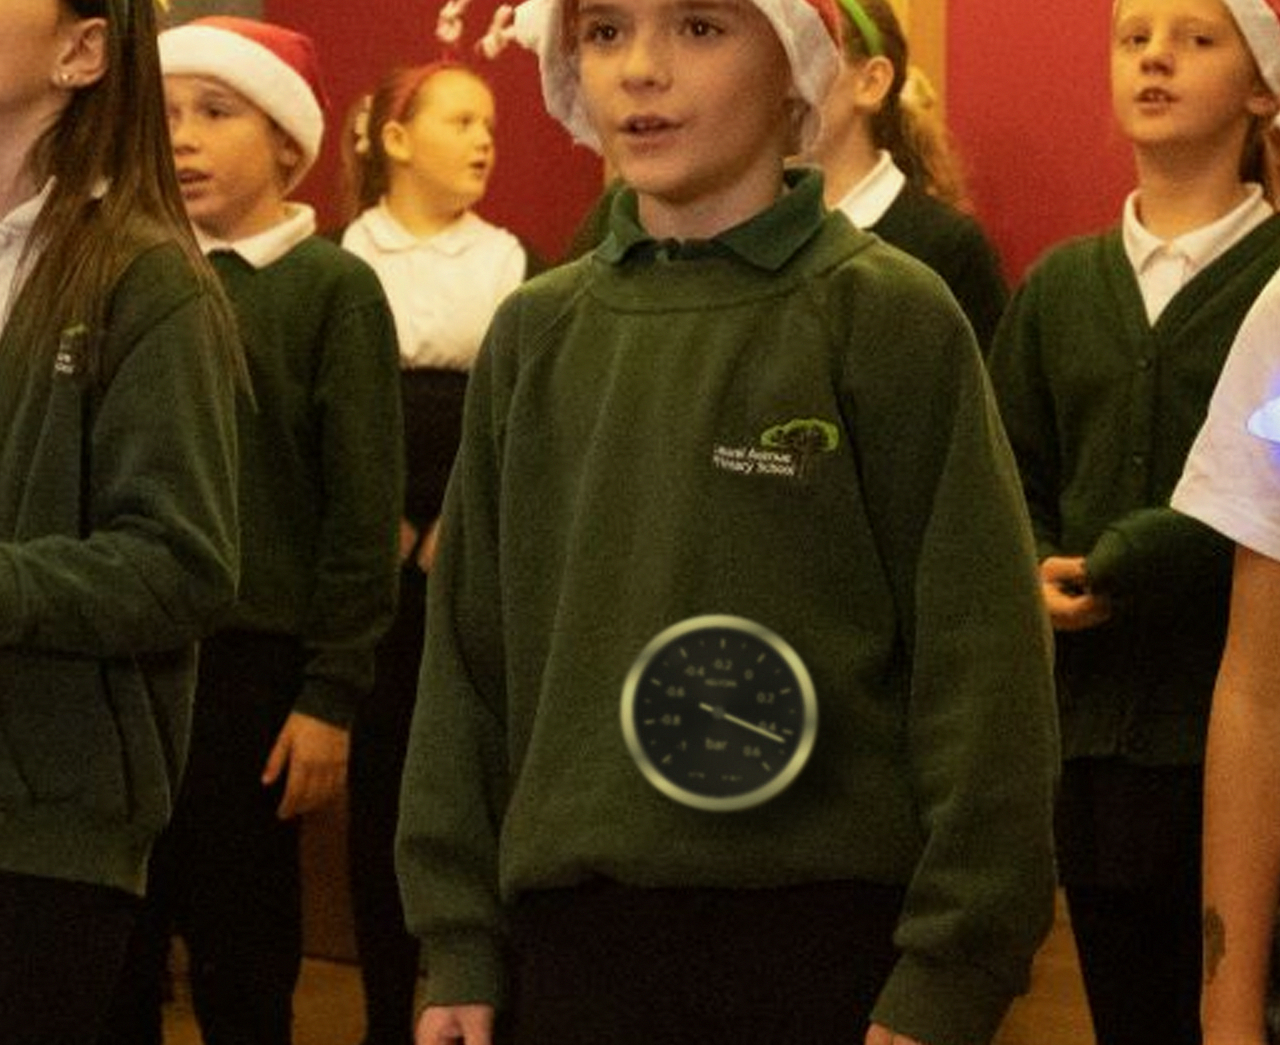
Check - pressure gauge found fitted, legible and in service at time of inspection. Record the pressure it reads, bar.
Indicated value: 0.45 bar
